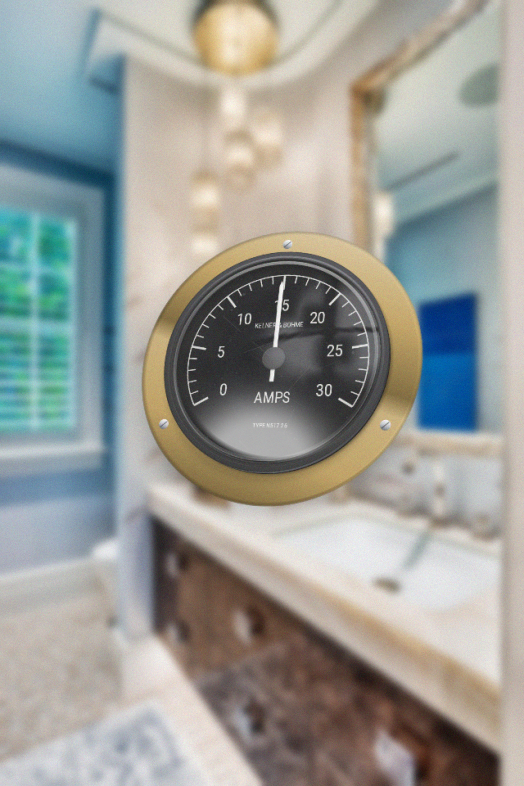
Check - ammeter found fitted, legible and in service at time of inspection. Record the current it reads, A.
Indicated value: 15 A
